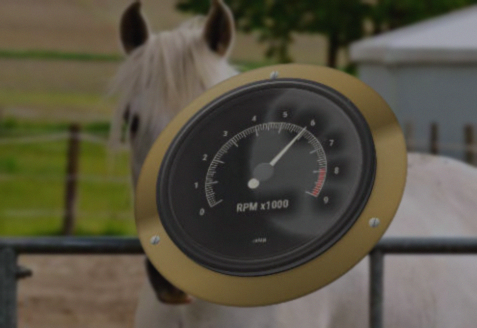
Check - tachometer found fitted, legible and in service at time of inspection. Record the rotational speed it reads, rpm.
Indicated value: 6000 rpm
